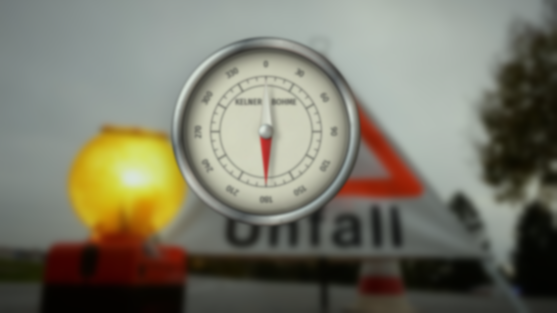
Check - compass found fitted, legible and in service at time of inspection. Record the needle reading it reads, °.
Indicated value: 180 °
